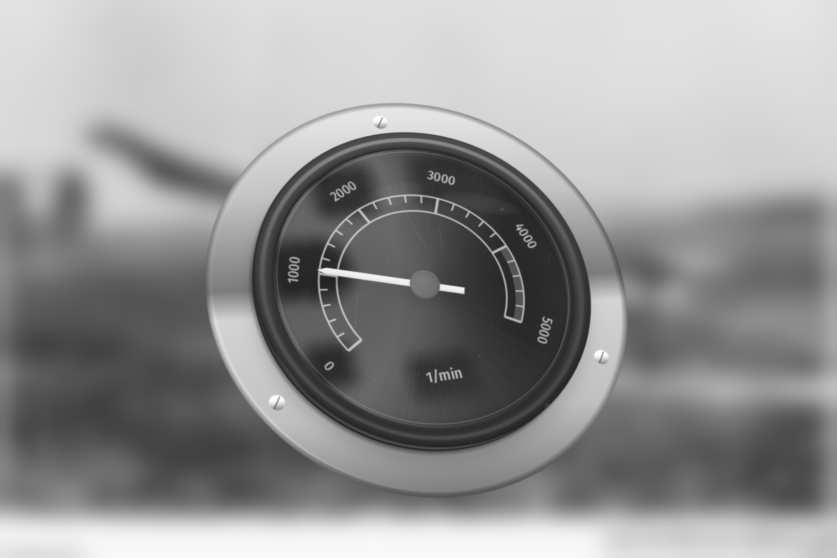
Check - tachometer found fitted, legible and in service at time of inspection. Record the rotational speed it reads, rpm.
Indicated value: 1000 rpm
